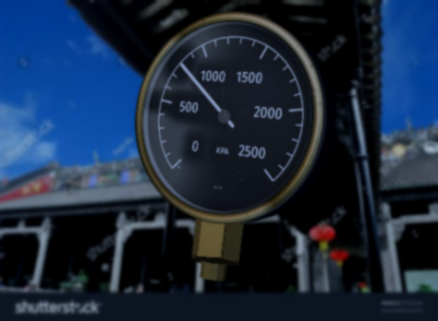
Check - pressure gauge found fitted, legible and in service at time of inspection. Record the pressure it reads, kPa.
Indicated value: 800 kPa
